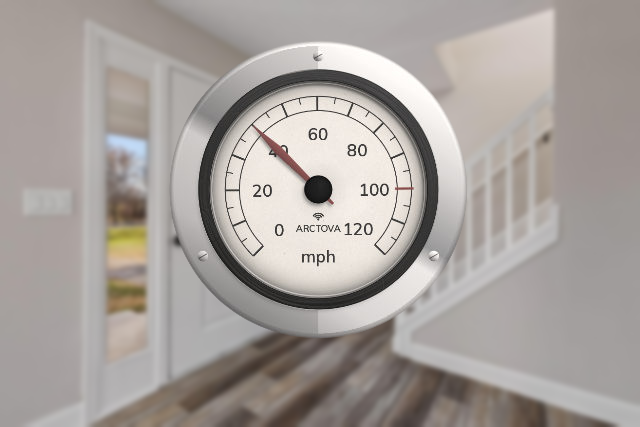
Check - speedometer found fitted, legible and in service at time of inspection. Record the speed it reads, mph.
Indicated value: 40 mph
